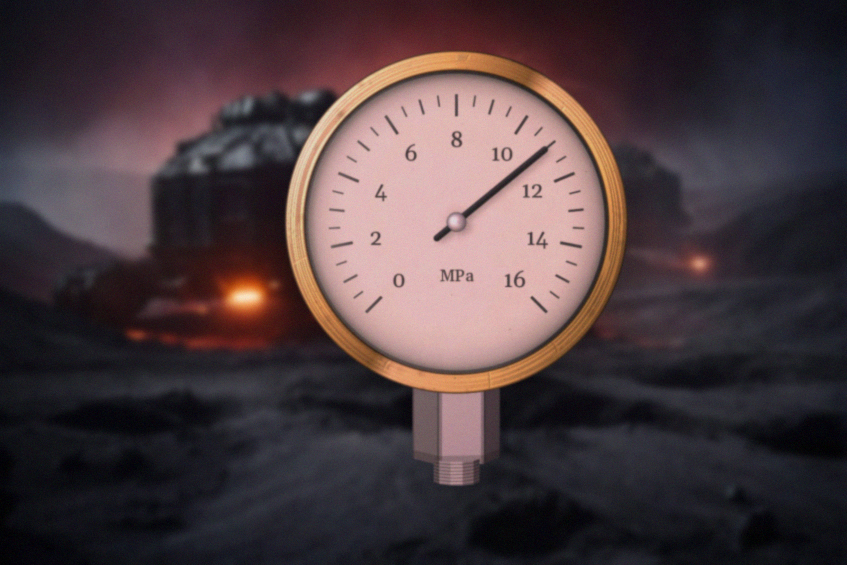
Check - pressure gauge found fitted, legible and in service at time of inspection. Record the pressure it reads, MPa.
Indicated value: 11 MPa
